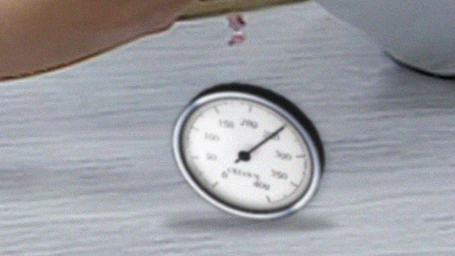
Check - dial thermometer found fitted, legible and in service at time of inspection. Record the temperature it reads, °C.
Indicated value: 250 °C
